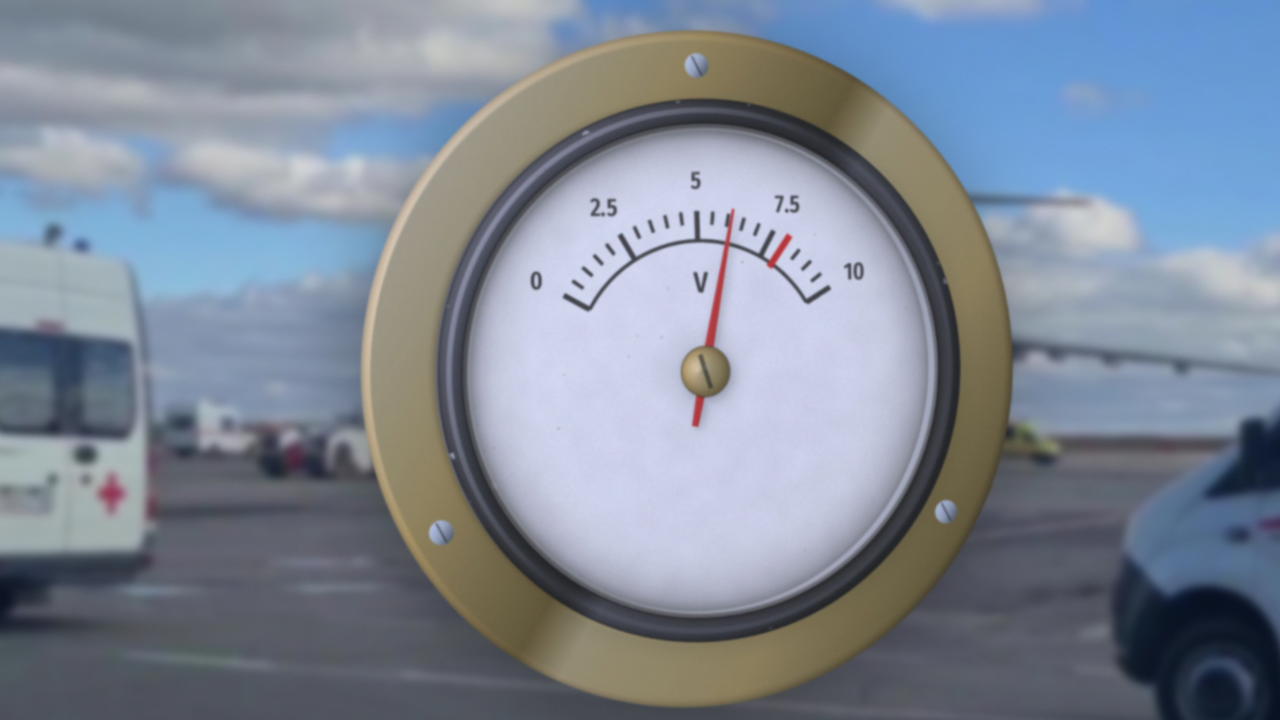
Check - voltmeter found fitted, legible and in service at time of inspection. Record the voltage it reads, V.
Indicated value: 6 V
